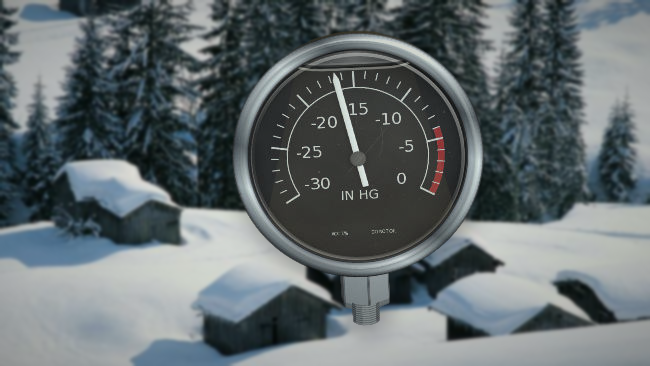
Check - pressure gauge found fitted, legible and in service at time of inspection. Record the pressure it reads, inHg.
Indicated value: -16.5 inHg
